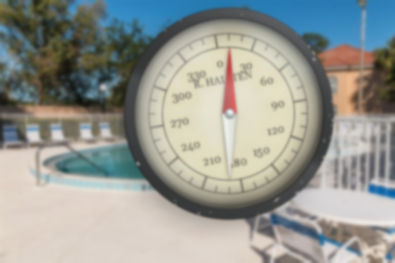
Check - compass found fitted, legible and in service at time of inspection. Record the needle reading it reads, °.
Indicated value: 10 °
